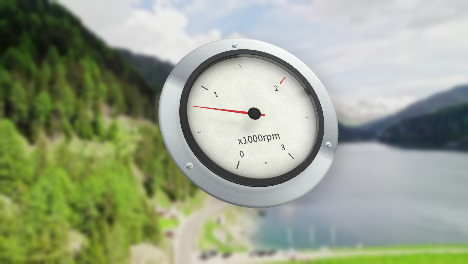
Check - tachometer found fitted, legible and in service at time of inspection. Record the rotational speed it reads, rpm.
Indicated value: 750 rpm
